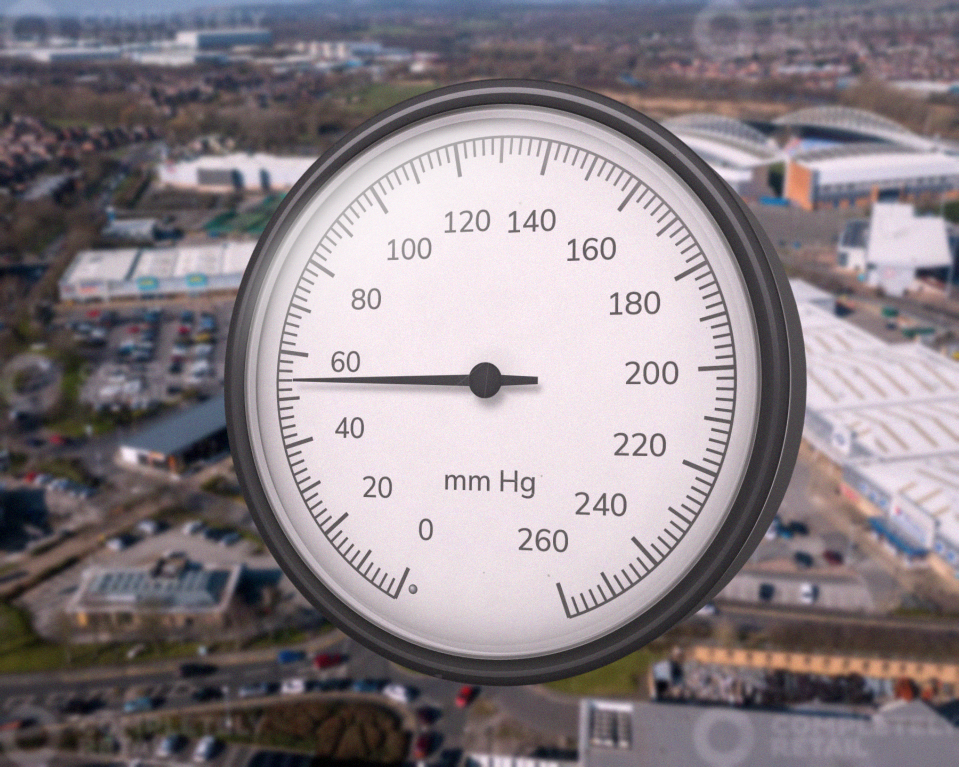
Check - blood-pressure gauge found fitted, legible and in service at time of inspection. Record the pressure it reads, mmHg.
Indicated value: 54 mmHg
